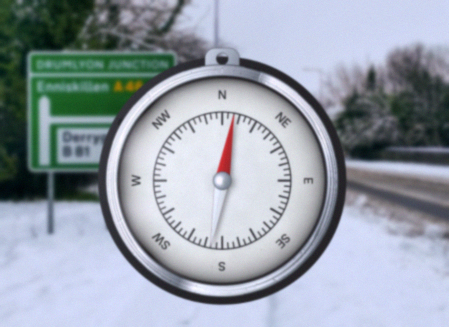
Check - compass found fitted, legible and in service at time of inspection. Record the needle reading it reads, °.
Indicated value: 10 °
